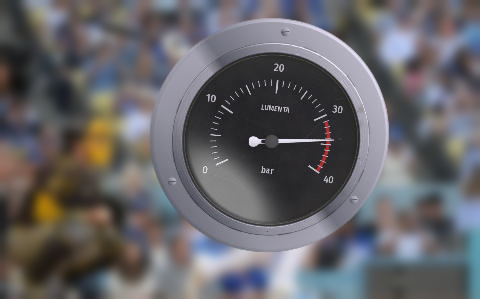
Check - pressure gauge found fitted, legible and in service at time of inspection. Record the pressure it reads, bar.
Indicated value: 34 bar
